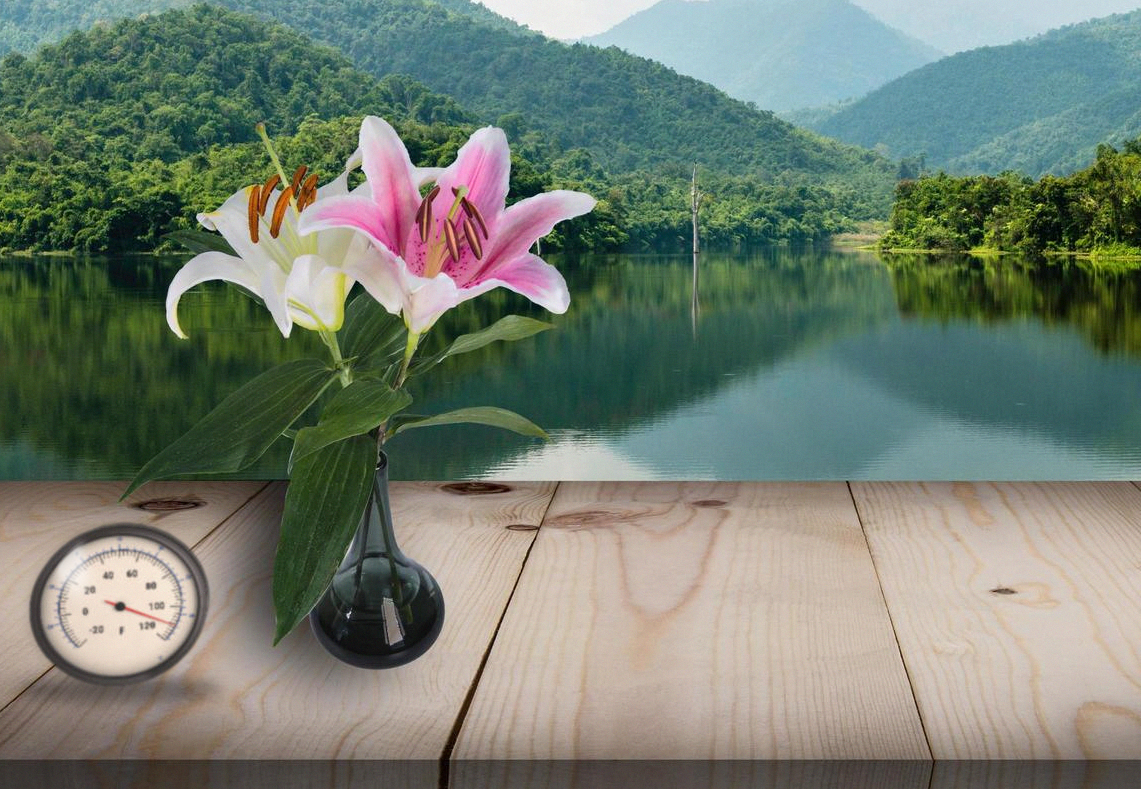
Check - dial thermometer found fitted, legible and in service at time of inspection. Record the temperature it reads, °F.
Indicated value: 110 °F
